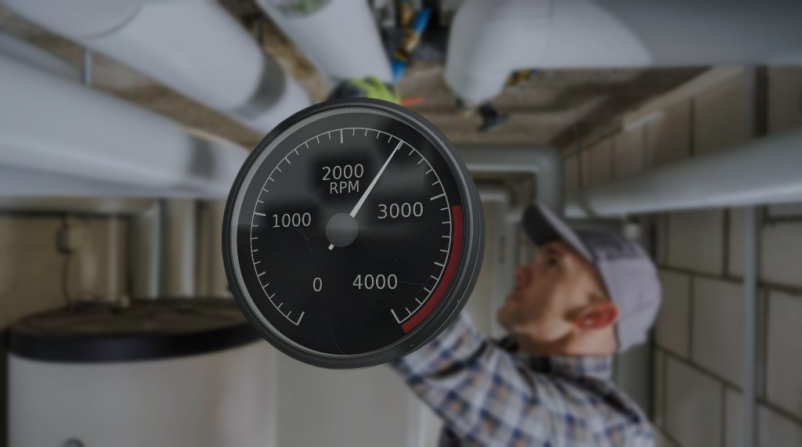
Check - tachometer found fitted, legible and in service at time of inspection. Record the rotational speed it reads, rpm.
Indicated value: 2500 rpm
